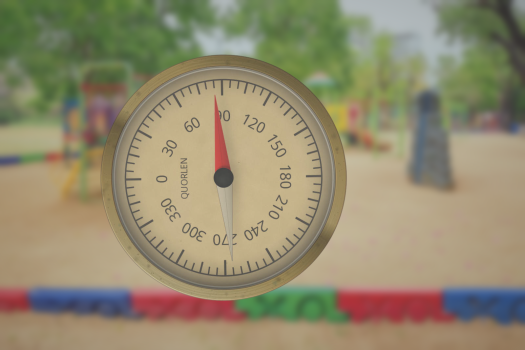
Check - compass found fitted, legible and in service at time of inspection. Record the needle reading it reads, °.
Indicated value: 85 °
